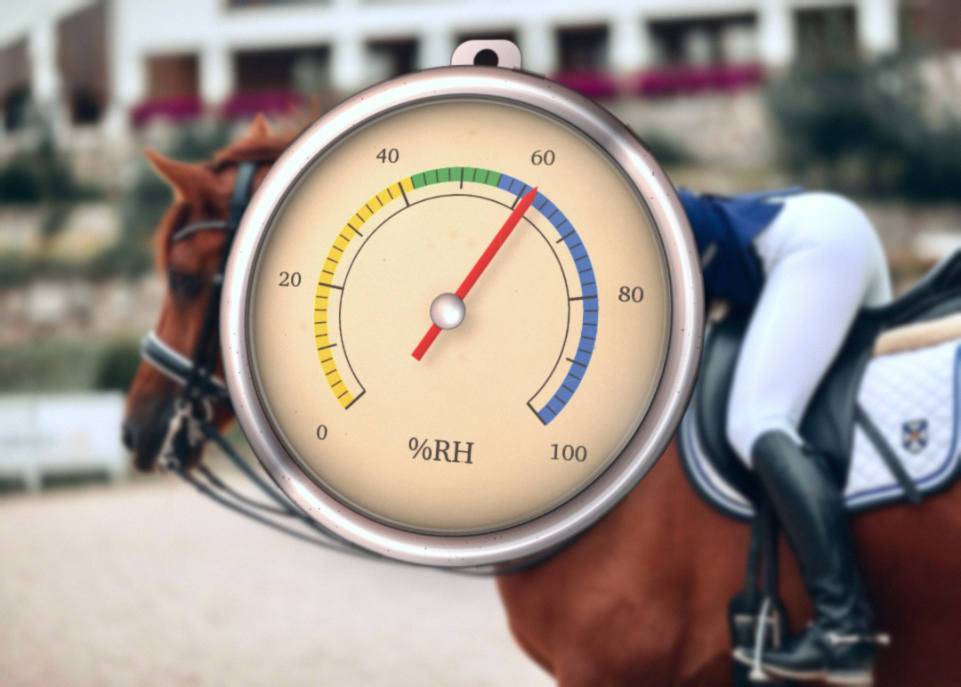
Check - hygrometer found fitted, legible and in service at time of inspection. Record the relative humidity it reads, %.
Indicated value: 62 %
